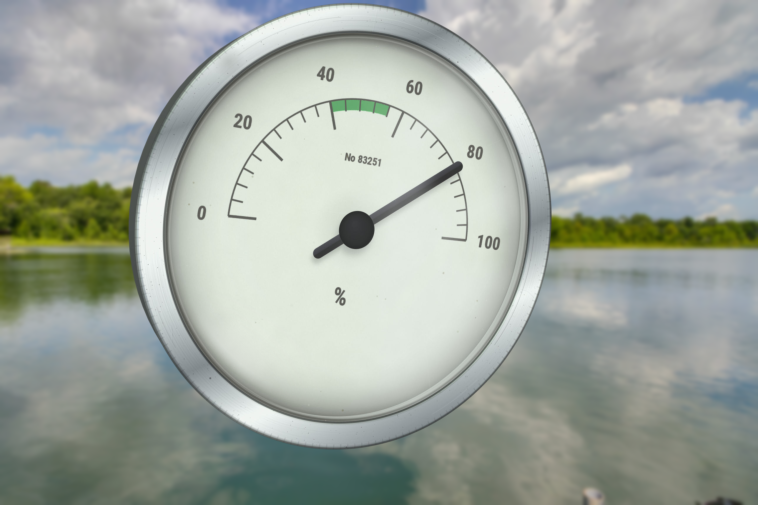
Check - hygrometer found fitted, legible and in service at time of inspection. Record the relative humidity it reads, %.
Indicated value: 80 %
